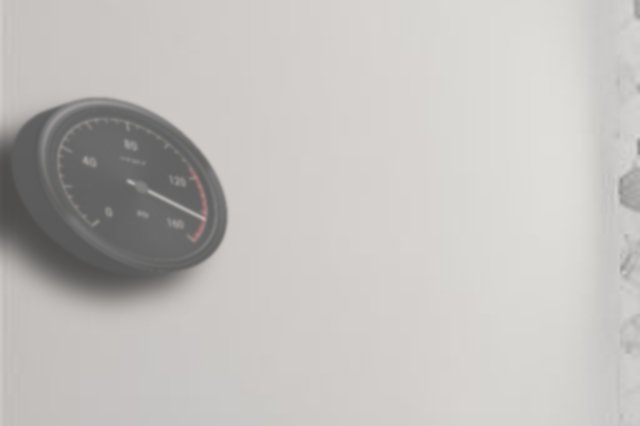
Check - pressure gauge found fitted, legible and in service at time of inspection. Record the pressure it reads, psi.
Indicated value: 145 psi
